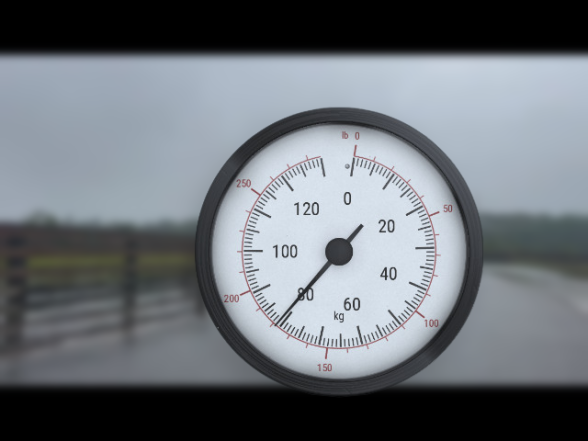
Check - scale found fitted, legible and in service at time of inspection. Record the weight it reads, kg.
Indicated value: 81 kg
